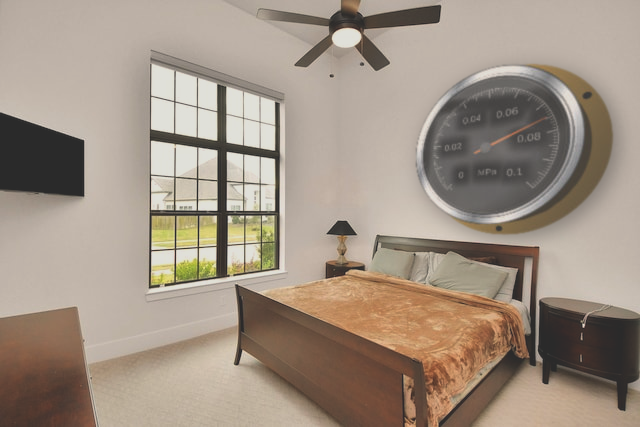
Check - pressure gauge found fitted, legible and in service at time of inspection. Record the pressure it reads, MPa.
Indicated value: 0.075 MPa
